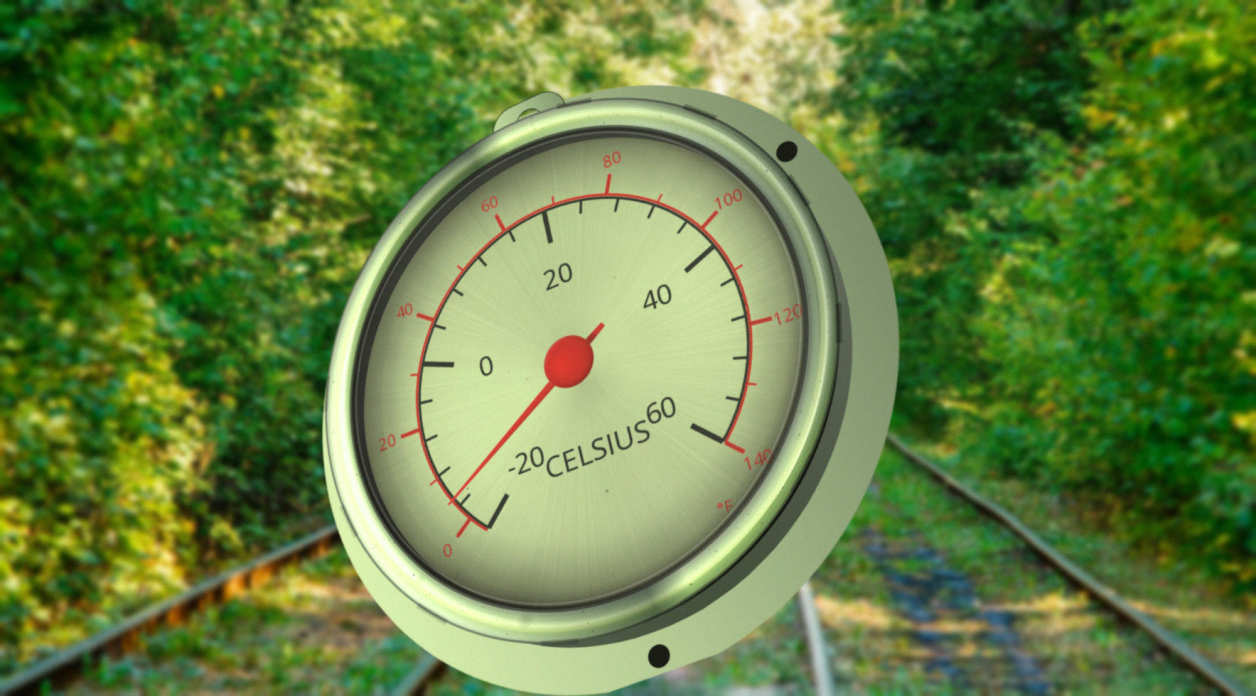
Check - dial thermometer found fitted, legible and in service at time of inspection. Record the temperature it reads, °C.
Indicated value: -16 °C
